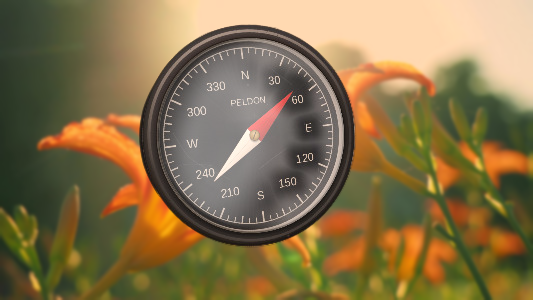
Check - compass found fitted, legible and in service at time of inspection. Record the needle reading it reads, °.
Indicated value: 50 °
